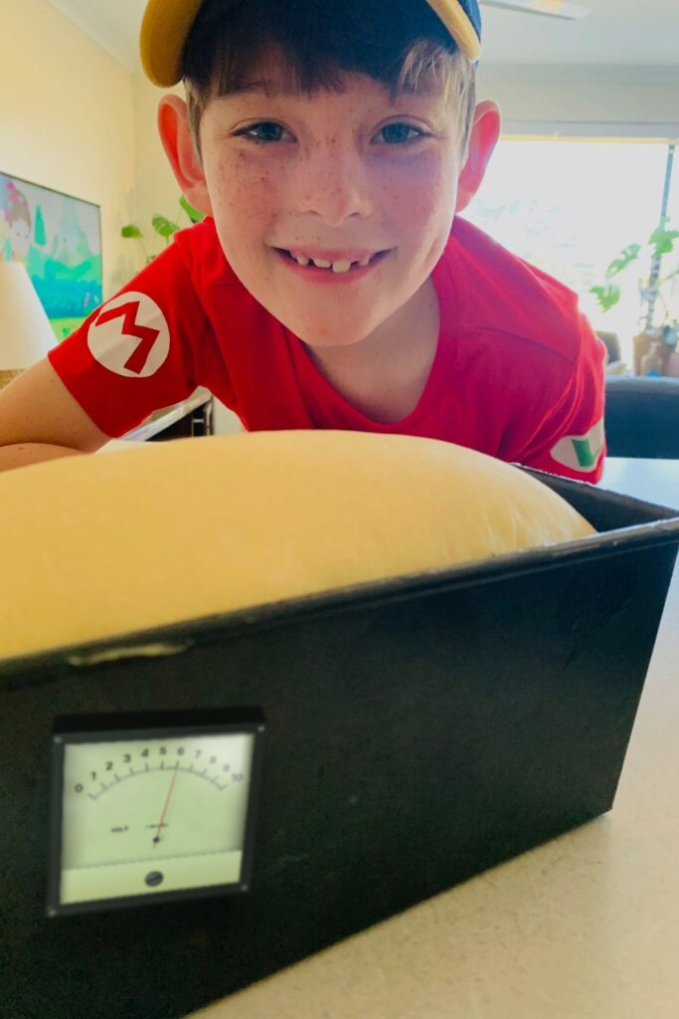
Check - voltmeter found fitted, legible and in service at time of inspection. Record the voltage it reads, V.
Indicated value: 6 V
